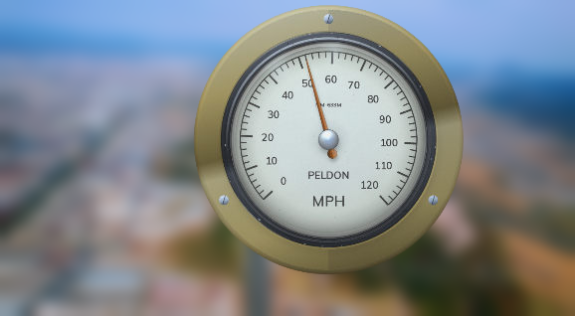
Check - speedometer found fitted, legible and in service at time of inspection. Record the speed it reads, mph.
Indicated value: 52 mph
